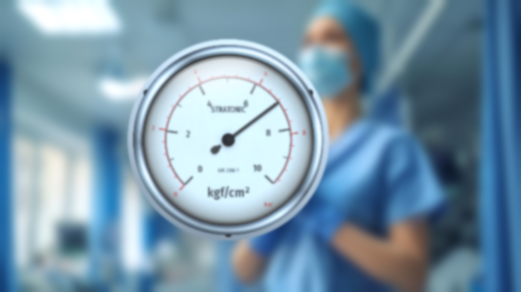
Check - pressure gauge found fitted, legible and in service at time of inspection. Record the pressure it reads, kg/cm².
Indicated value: 7 kg/cm²
